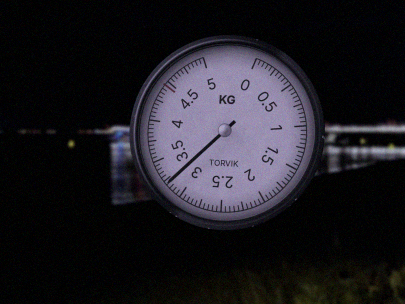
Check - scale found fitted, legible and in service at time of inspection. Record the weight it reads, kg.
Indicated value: 3.2 kg
